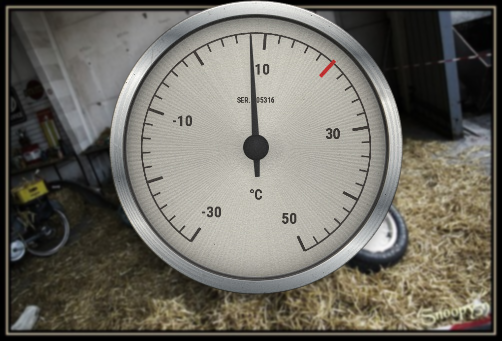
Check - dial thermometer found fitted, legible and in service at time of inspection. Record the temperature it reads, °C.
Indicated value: 8 °C
